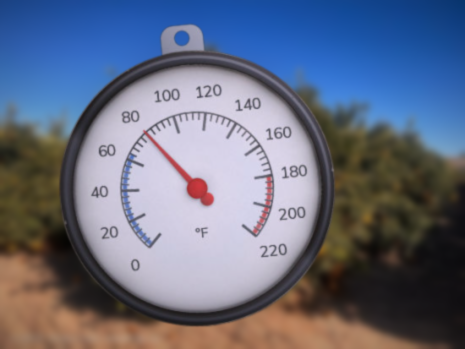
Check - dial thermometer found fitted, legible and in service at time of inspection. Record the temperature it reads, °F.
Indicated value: 80 °F
